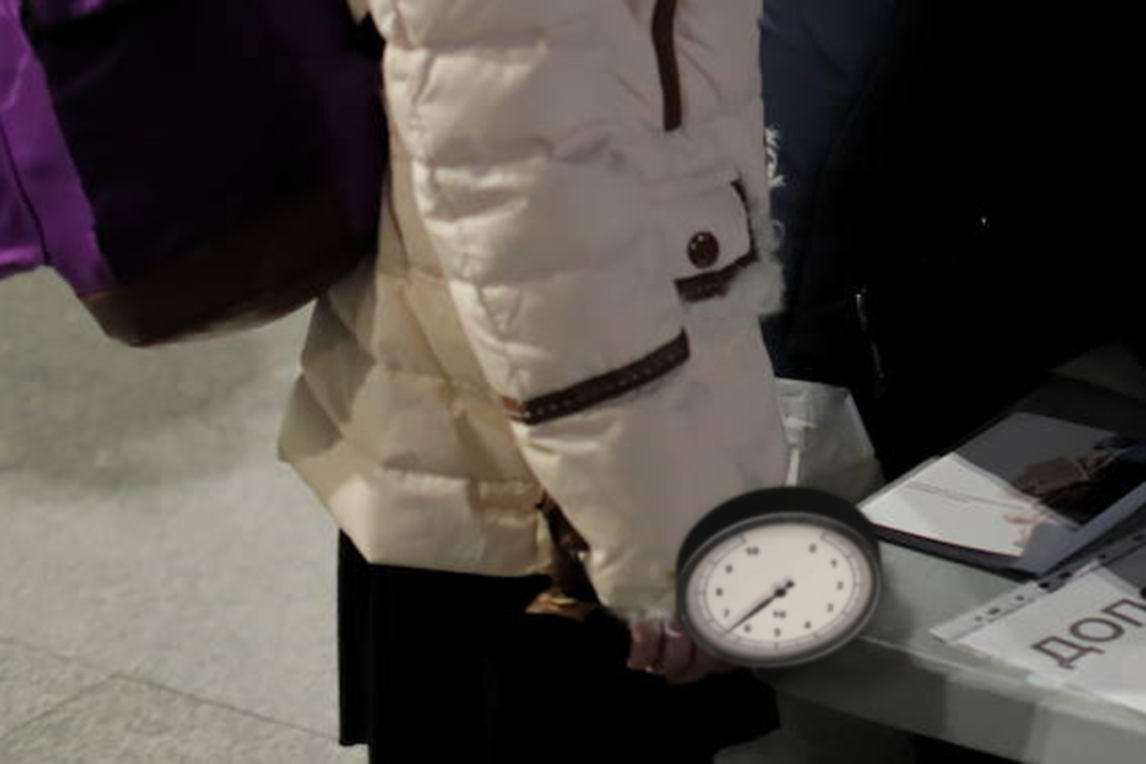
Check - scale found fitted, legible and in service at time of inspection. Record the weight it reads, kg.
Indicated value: 6.5 kg
